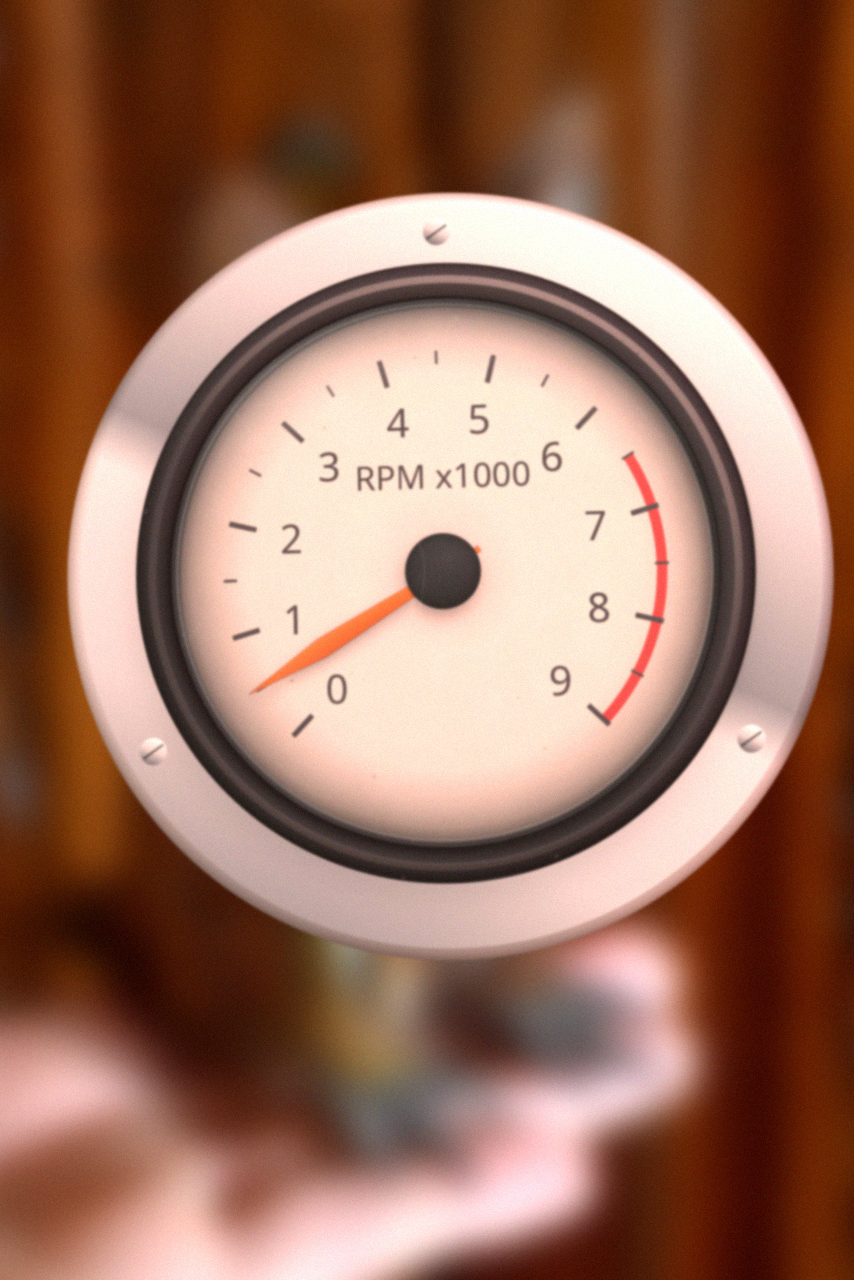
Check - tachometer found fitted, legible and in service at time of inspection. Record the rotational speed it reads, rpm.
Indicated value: 500 rpm
